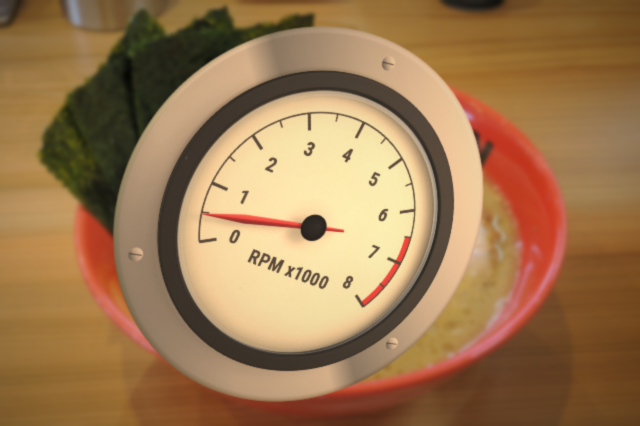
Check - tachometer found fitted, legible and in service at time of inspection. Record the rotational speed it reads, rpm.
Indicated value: 500 rpm
